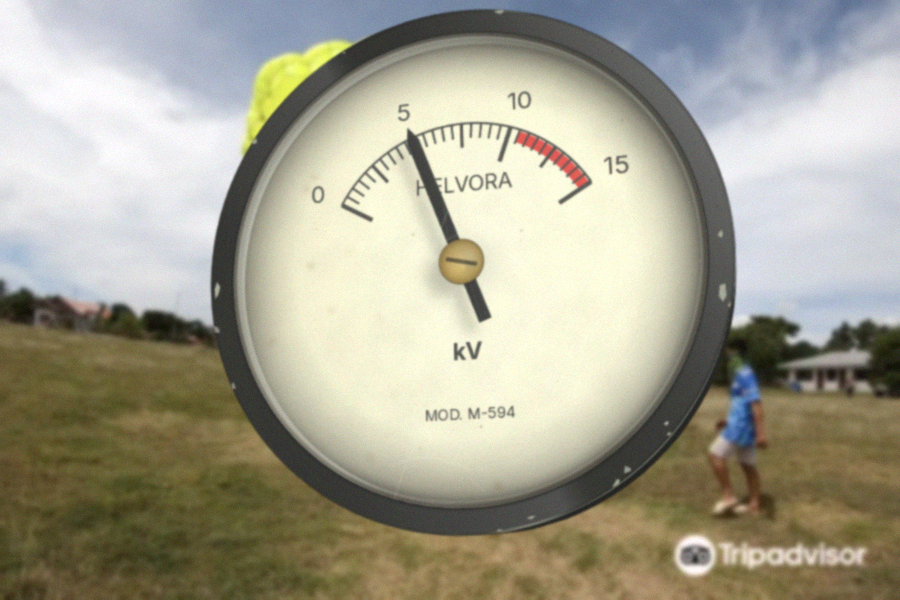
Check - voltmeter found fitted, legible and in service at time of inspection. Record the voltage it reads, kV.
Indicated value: 5 kV
